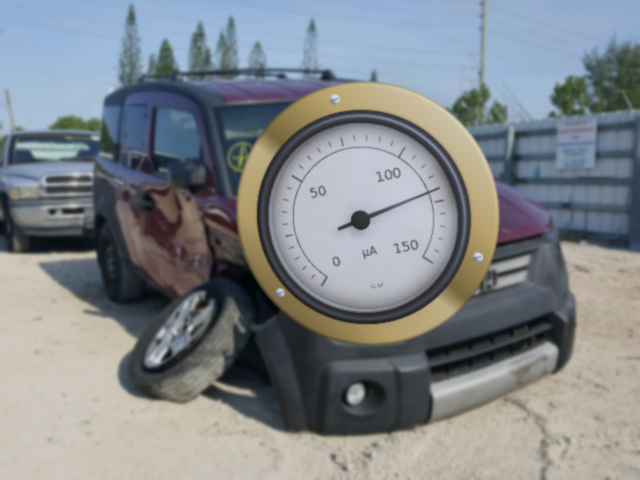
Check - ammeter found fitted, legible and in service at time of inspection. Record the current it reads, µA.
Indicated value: 120 µA
